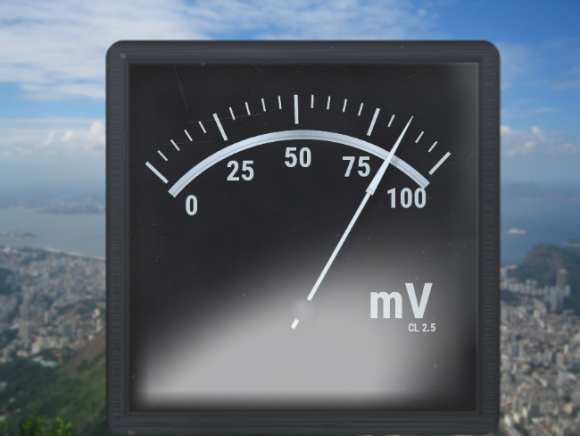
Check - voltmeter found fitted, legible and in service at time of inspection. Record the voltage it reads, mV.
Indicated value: 85 mV
